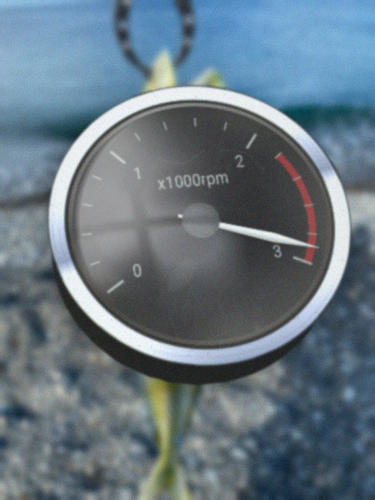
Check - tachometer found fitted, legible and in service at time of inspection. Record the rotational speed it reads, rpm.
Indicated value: 2900 rpm
